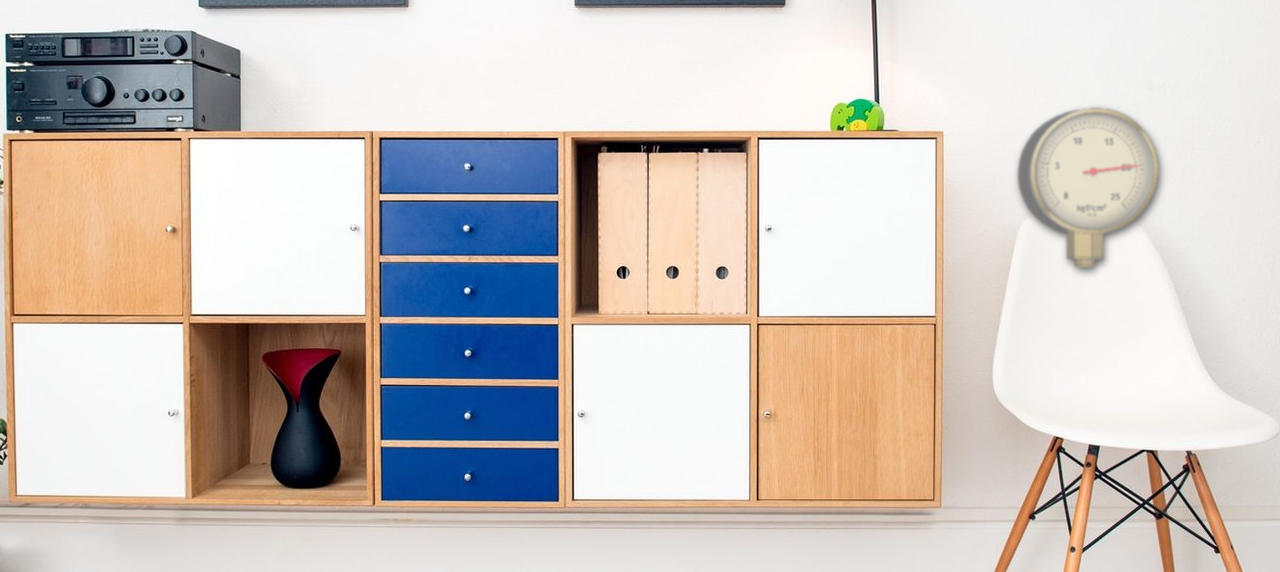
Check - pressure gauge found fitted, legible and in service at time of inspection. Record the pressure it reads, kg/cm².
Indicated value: 20 kg/cm²
